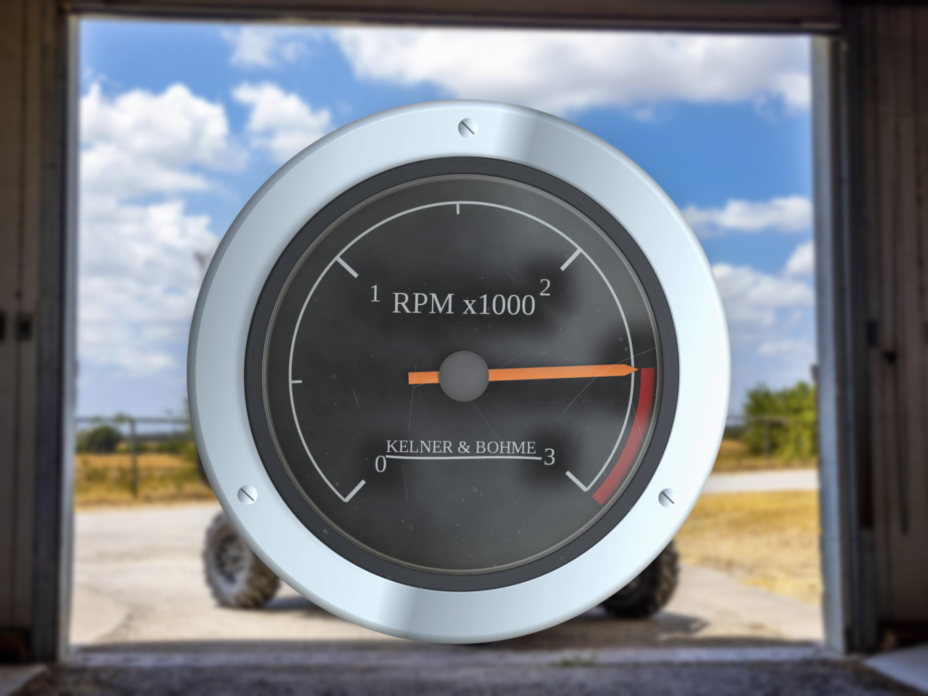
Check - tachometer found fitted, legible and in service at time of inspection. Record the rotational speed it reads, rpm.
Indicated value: 2500 rpm
